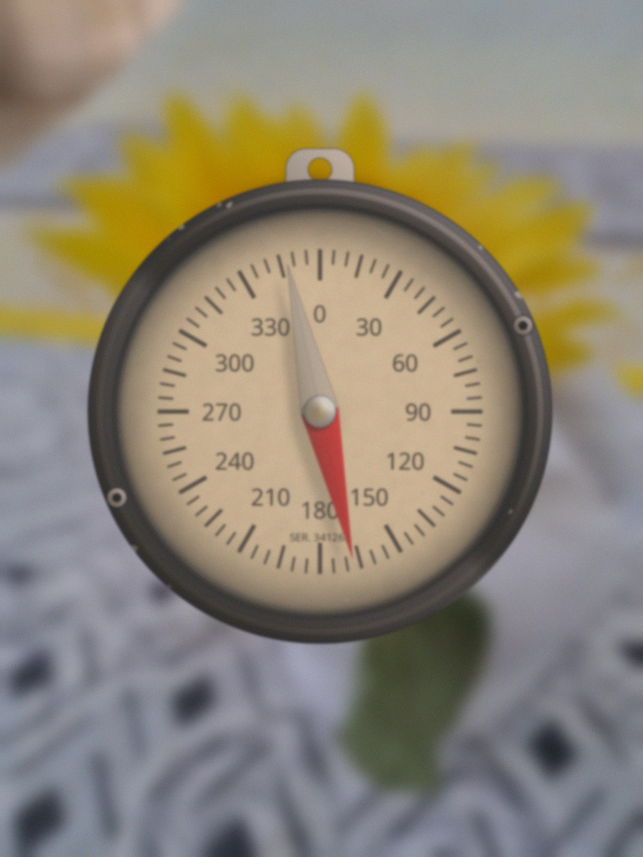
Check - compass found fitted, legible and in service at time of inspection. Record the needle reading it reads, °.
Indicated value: 167.5 °
